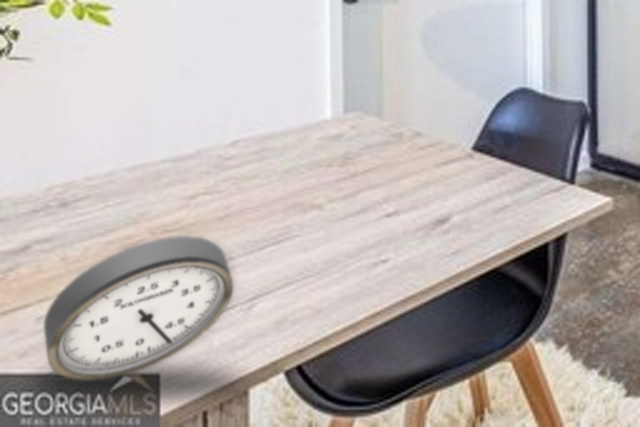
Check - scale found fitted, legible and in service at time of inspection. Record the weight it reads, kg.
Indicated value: 4.75 kg
